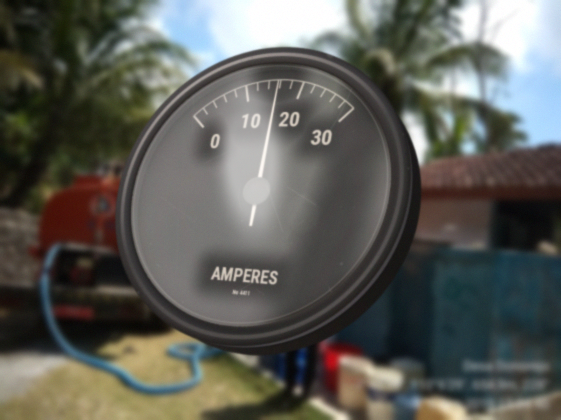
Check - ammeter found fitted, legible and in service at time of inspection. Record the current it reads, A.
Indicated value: 16 A
